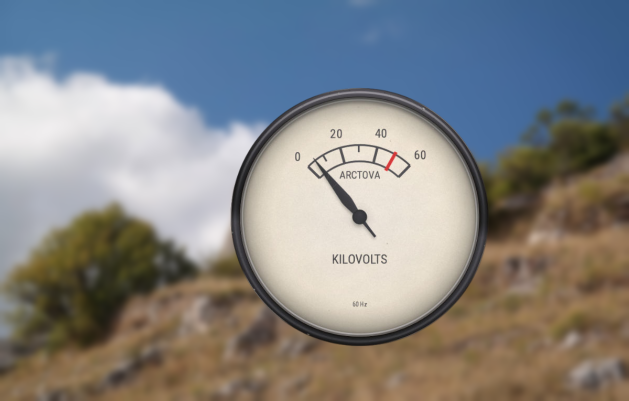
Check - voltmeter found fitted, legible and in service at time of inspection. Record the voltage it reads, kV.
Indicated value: 5 kV
